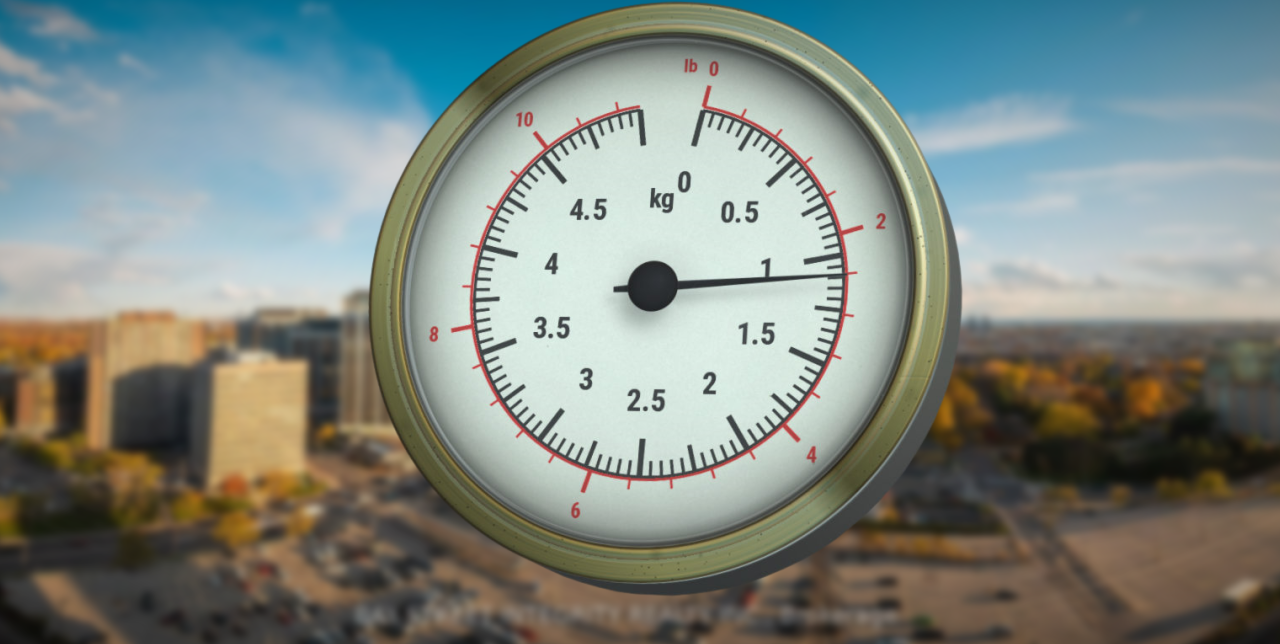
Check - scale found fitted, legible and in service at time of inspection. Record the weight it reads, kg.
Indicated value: 1.1 kg
